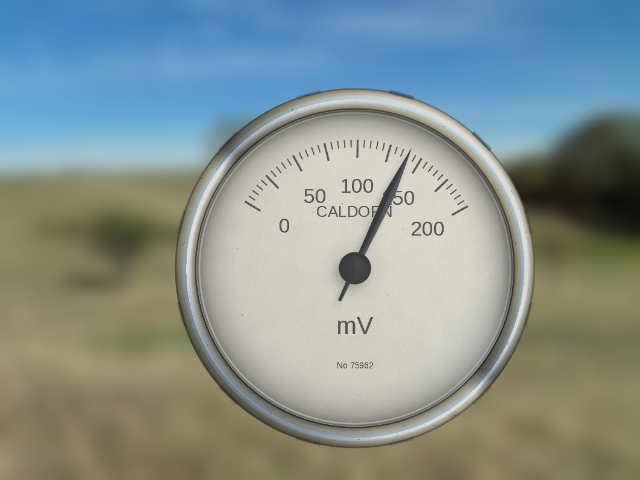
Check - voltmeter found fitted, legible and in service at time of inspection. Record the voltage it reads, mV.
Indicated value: 140 mV
